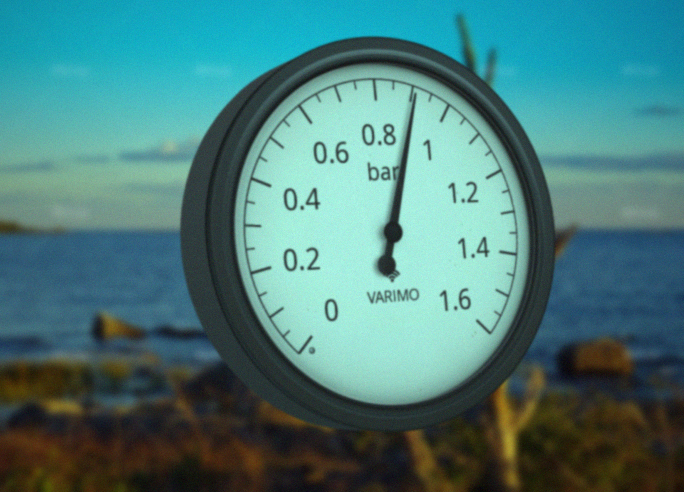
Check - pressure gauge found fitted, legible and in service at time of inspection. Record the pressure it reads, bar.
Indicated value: 0.9 bar
